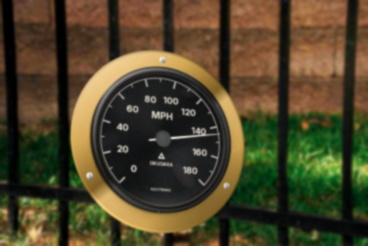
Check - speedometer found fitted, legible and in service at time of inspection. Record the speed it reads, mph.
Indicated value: 145 mph
